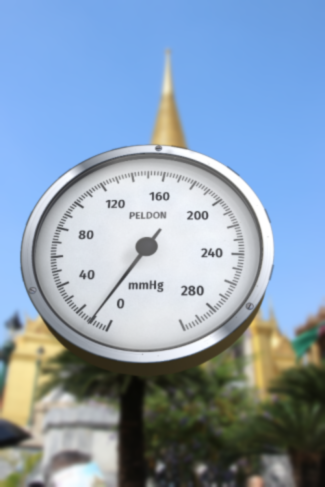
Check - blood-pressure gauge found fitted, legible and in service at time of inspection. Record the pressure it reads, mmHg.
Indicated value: 10 mmHg
